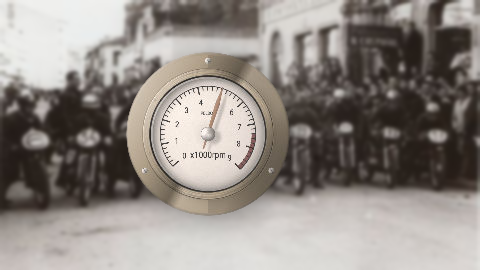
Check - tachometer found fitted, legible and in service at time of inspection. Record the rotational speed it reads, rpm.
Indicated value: 5000 rpm
